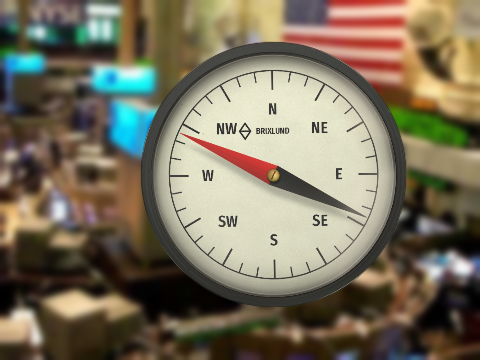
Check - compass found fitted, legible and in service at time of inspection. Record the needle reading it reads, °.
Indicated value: 295 °
